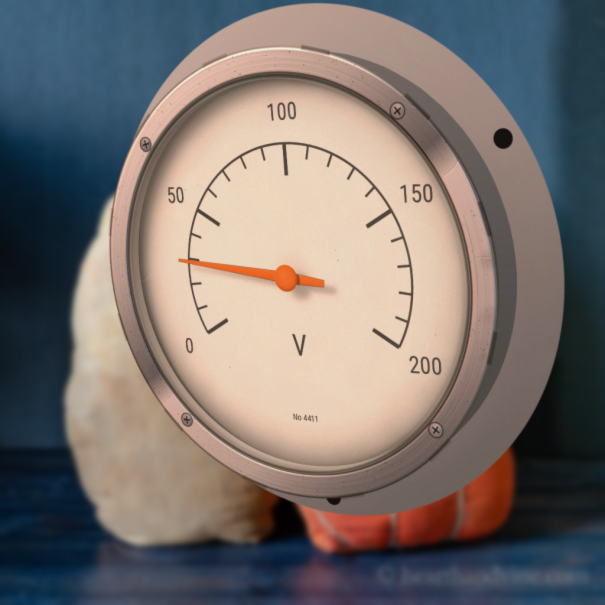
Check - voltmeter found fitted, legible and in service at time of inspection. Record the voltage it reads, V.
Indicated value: 30 V
